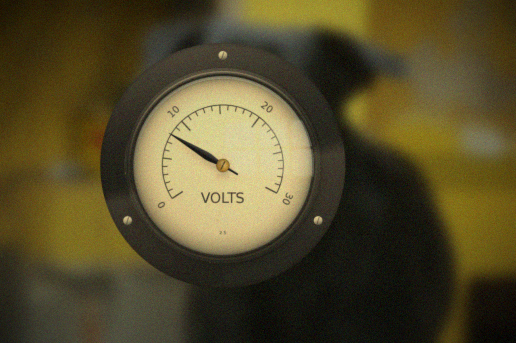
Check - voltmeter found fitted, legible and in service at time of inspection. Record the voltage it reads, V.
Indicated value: 8 V
